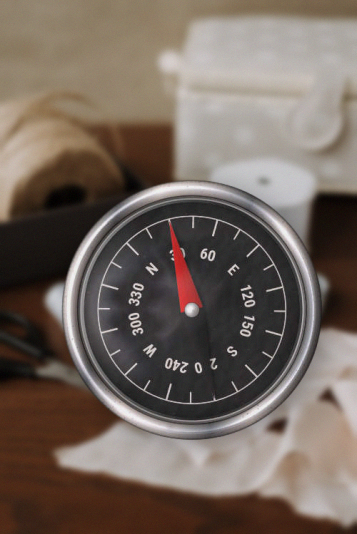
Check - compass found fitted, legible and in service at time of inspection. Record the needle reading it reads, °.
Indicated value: 30 °
